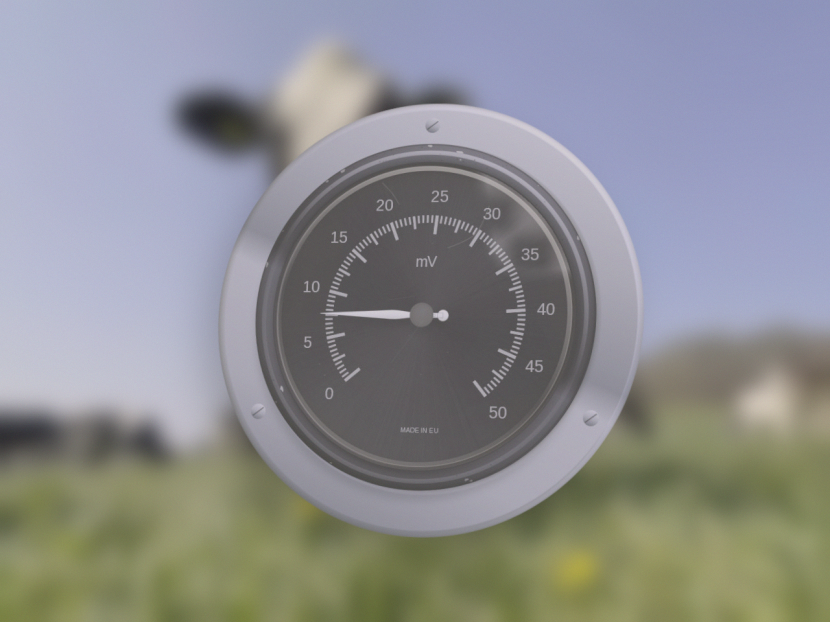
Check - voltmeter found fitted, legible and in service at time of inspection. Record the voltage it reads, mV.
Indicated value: 7.5 mV
